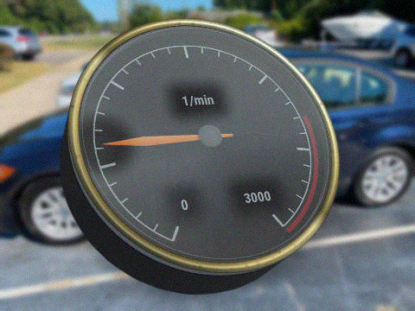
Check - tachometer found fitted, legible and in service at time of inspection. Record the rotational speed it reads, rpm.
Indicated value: 600 rpm
